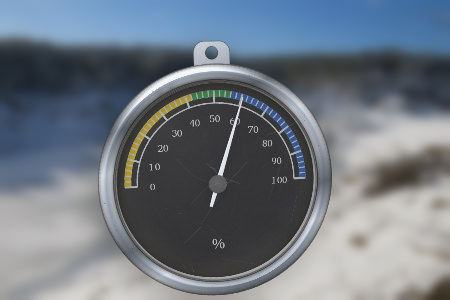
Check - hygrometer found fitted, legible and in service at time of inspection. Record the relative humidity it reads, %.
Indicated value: 60 %
